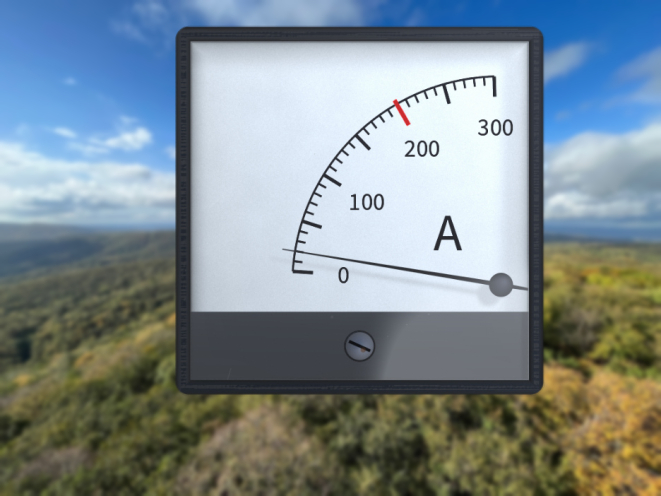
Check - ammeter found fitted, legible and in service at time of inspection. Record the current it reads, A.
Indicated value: 20 A
